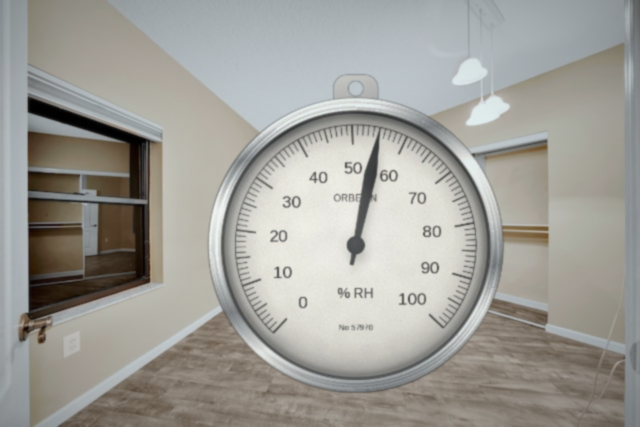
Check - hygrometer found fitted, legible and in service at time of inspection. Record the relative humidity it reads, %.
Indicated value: 55 %
